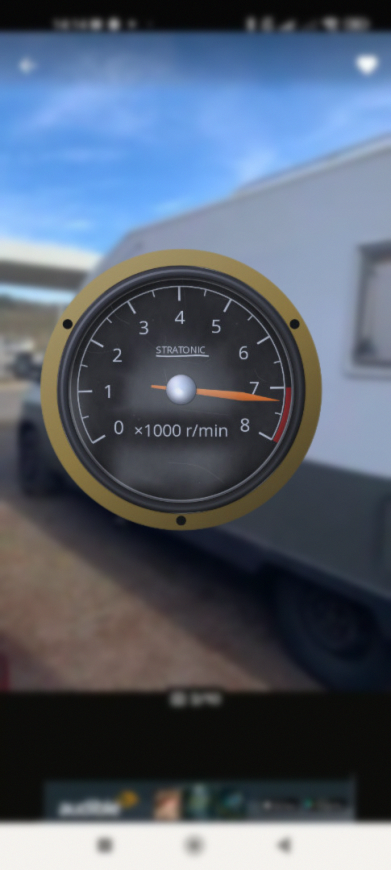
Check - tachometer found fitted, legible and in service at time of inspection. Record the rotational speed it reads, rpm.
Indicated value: 7250 rpm
